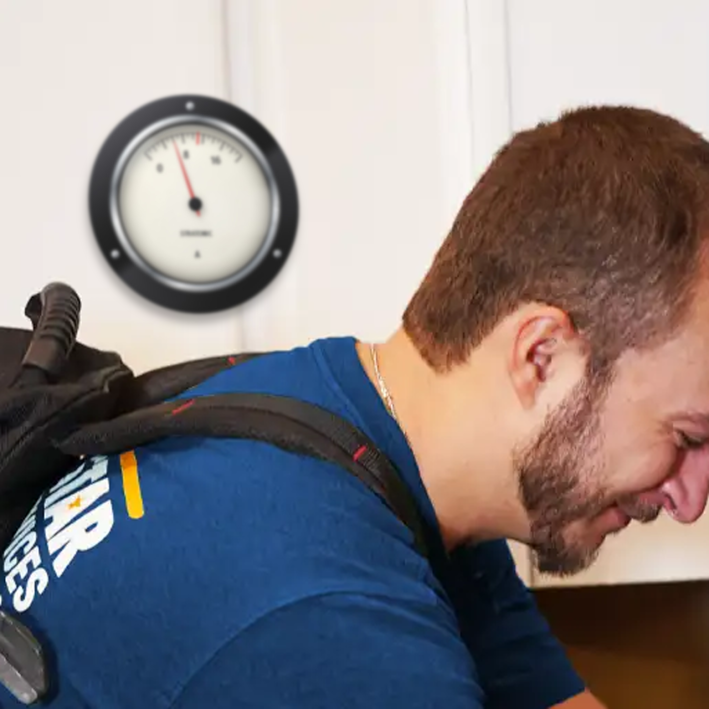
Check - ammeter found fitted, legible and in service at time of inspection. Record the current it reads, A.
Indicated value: 6 A
